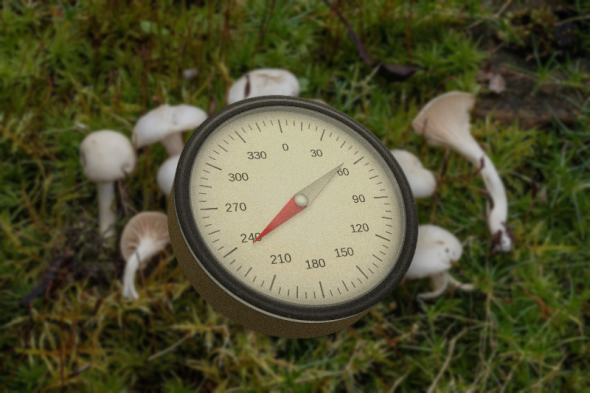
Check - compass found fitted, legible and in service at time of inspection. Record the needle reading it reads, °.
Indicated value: 235 °
